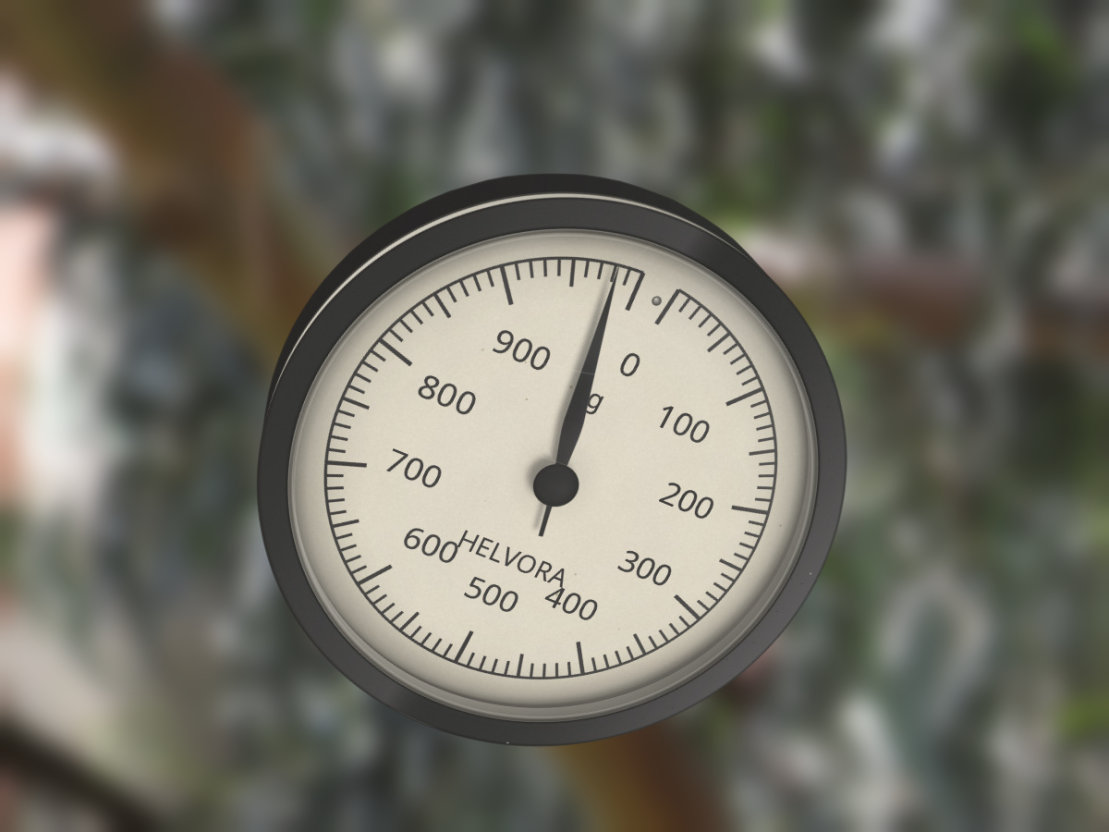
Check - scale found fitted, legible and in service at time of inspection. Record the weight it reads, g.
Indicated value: 980 g
